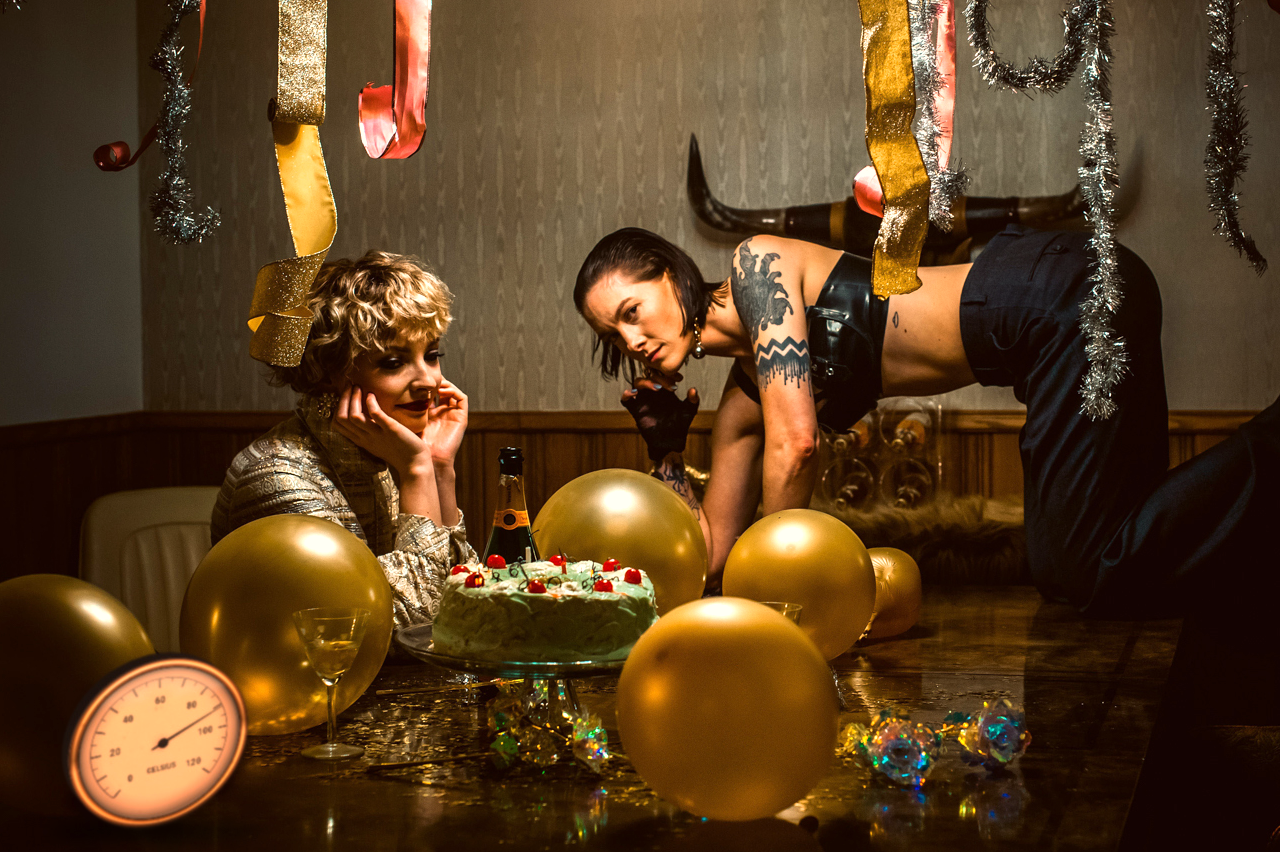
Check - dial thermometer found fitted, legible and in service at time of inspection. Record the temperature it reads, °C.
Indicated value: 90 °C
